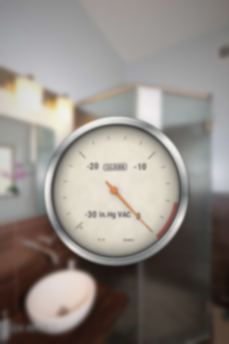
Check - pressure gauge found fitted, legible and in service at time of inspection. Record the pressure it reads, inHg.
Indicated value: 0 inHg
